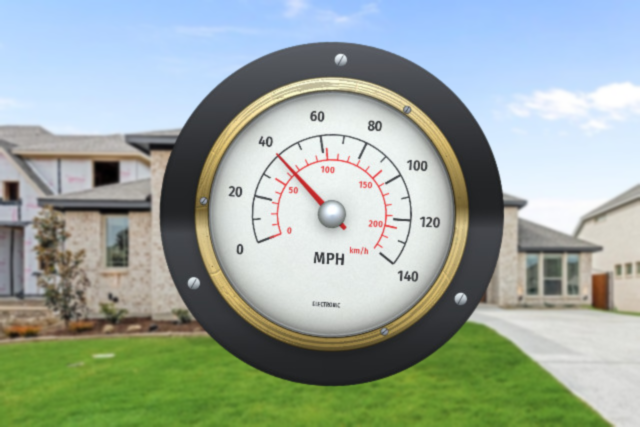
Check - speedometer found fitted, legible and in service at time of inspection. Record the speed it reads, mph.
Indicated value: 40 mph
